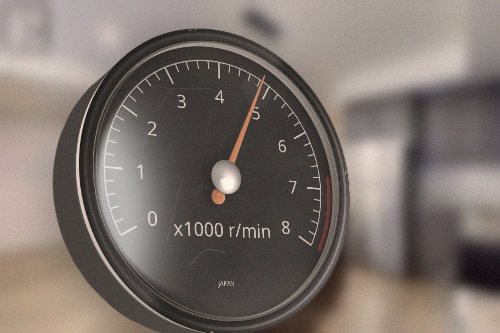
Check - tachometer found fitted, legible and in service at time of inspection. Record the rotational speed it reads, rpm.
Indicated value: 4800 rpm
